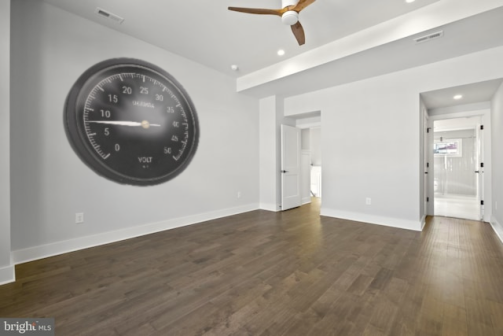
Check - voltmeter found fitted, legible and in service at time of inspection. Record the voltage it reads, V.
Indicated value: 7.5 V
